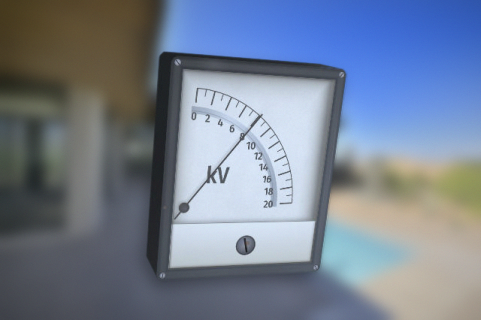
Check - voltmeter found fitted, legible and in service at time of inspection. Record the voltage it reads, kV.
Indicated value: 8 kV
